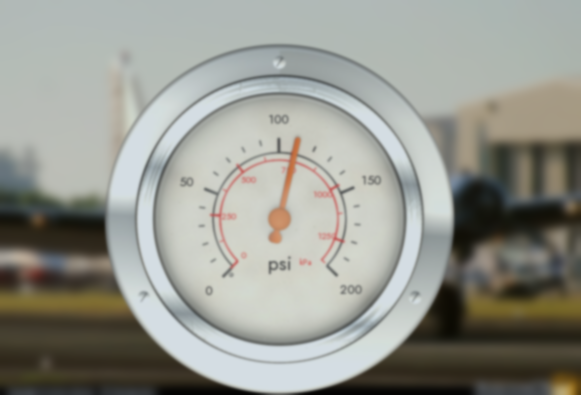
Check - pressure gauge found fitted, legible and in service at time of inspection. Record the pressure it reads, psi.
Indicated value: 110 psi
